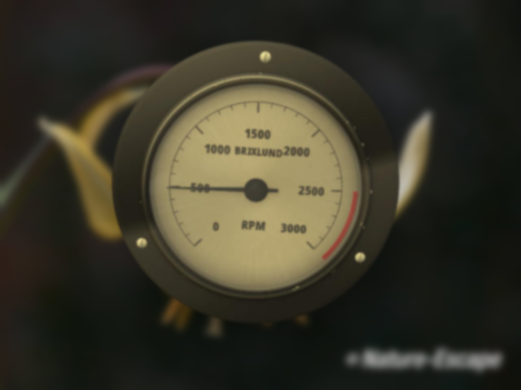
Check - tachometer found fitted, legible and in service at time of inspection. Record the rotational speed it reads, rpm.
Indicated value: 500 rpm
